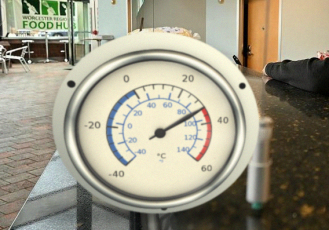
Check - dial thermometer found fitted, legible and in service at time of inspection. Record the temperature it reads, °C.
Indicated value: 32 °C
